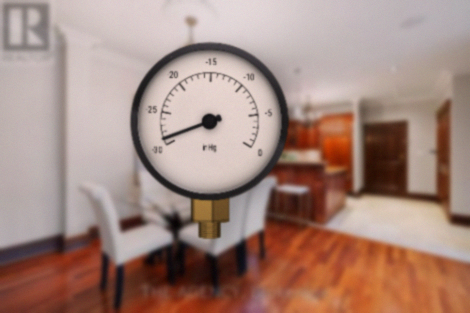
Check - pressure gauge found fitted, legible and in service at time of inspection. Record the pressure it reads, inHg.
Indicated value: -29 inHg
